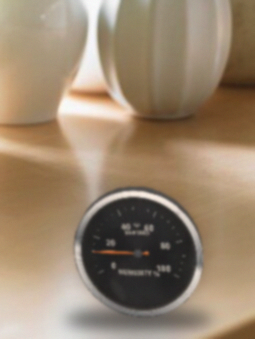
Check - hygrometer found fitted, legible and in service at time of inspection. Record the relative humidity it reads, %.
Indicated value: 12 %
